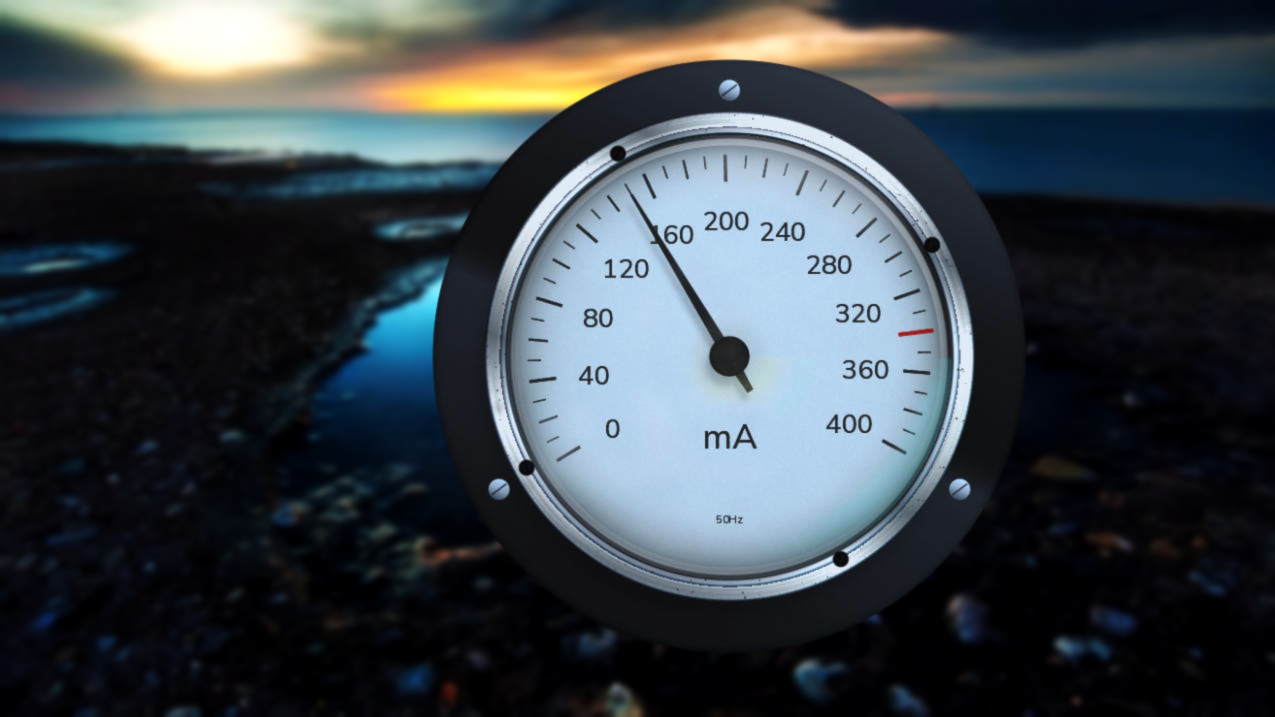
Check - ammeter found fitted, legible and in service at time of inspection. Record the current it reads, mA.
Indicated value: 150 mA
